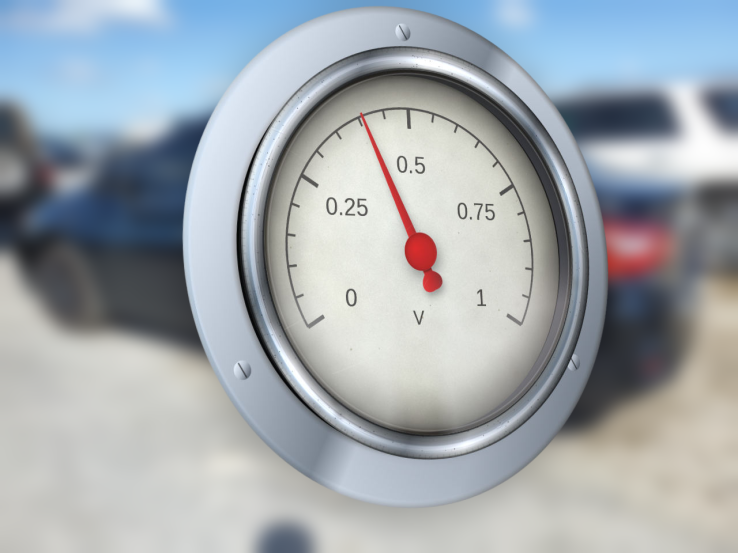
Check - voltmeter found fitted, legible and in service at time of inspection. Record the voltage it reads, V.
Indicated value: 0.4 V
